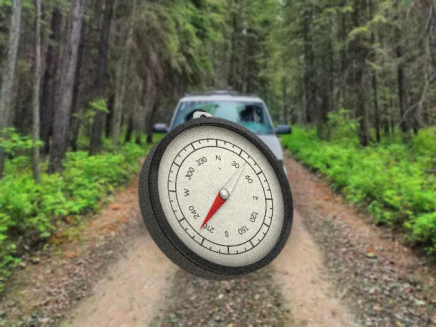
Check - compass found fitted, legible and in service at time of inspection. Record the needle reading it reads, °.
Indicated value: 220 °
